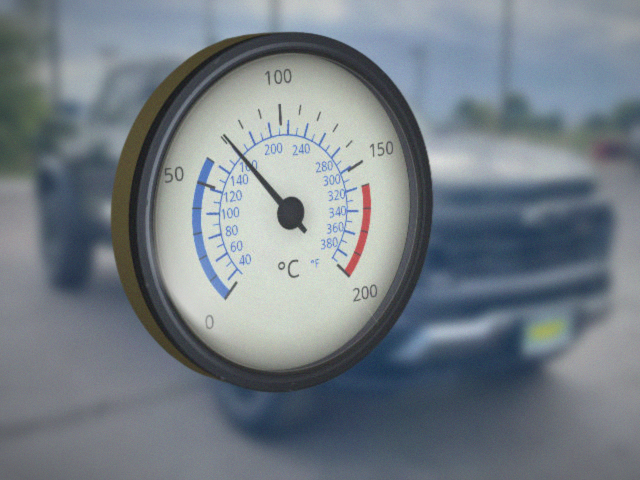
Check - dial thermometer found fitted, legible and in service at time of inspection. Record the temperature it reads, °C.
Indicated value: 70 °C
